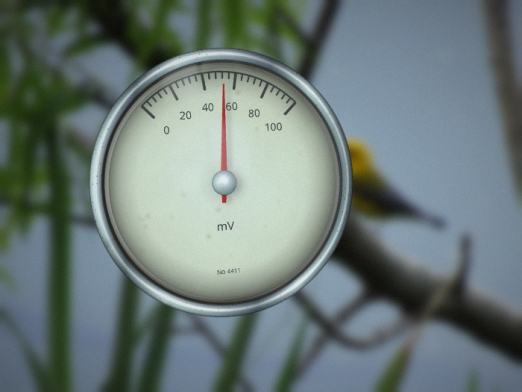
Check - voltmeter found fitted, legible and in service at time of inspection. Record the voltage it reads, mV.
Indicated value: 52 mV
